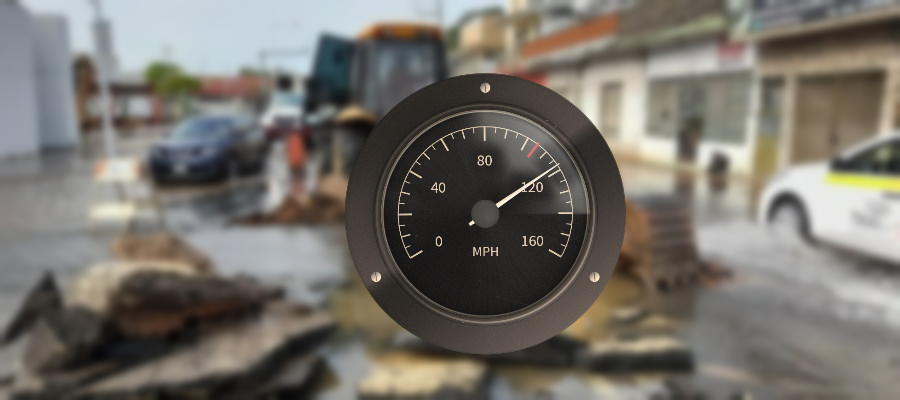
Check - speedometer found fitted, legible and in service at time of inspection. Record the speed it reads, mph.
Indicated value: 117.5 mph
